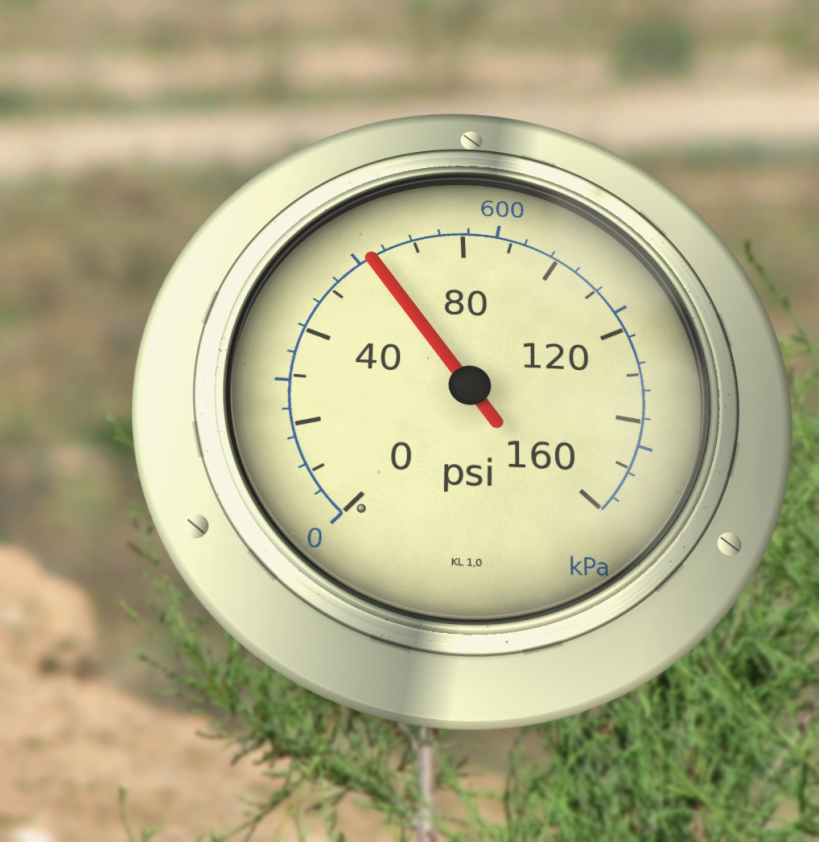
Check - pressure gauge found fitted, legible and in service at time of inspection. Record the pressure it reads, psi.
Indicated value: 60 psi
